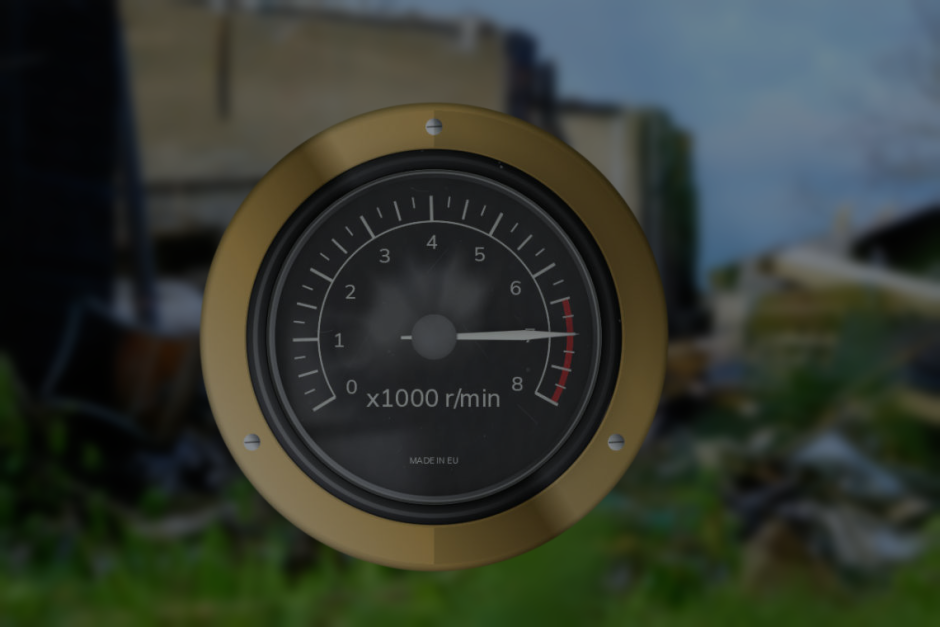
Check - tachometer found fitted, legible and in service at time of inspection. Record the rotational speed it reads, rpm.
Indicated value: 7000 rpm
